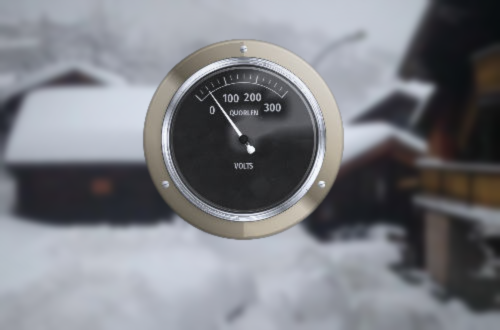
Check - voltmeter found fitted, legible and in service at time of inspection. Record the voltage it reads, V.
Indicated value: 40 V
